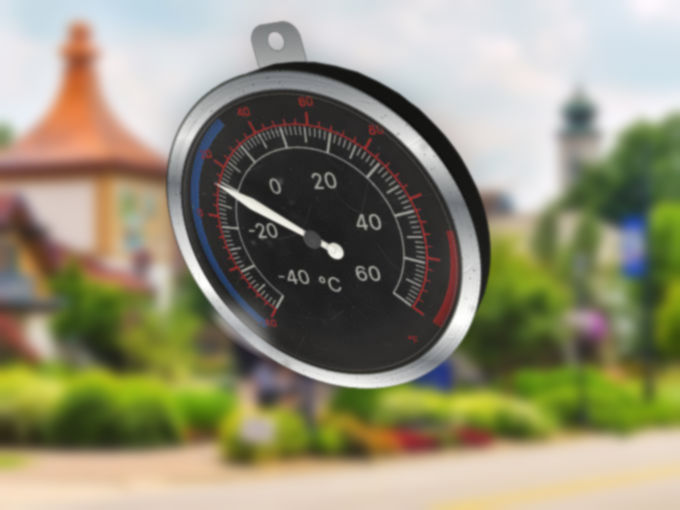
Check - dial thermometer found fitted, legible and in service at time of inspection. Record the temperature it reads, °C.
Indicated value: -10 °C
